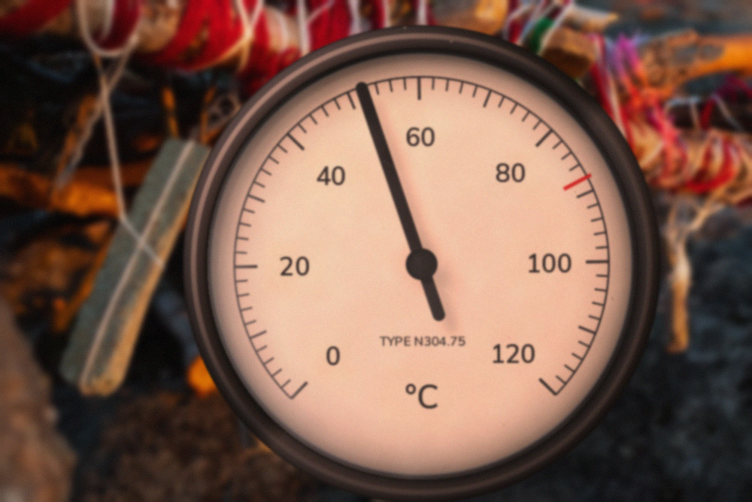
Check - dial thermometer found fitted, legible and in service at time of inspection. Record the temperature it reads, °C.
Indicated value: 52 °C
